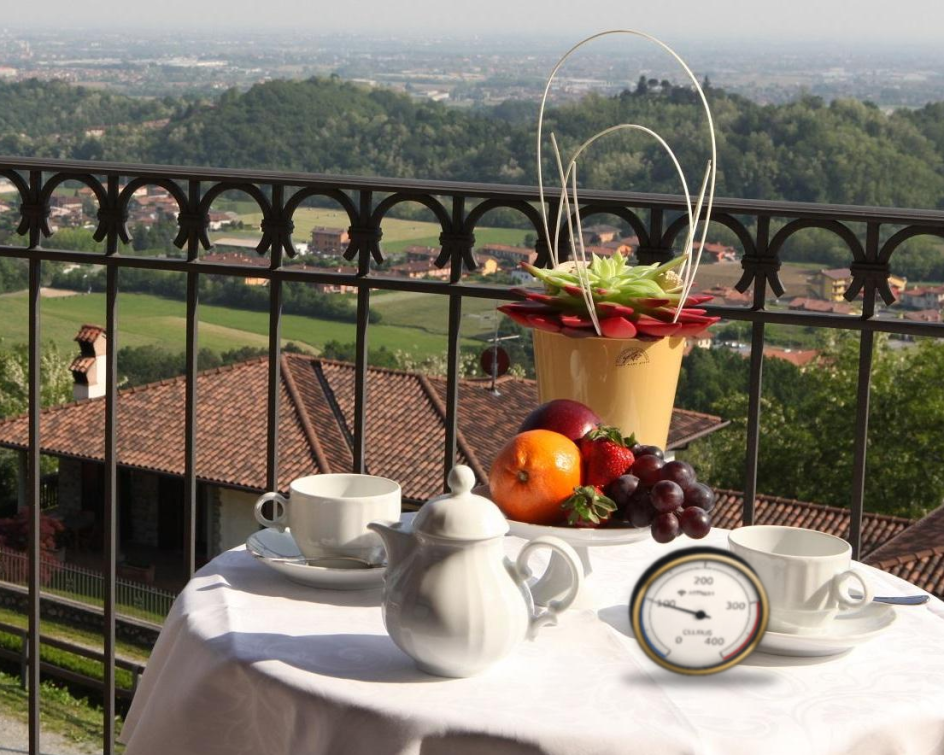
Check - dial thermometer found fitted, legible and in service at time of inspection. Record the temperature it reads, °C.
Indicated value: 100 °C
